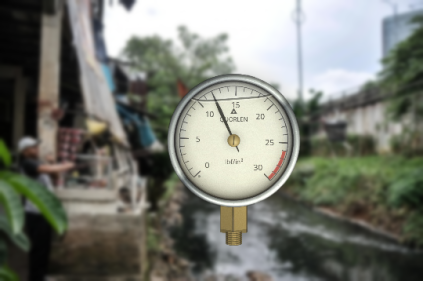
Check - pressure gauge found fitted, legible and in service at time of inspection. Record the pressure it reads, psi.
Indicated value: 12 psi
